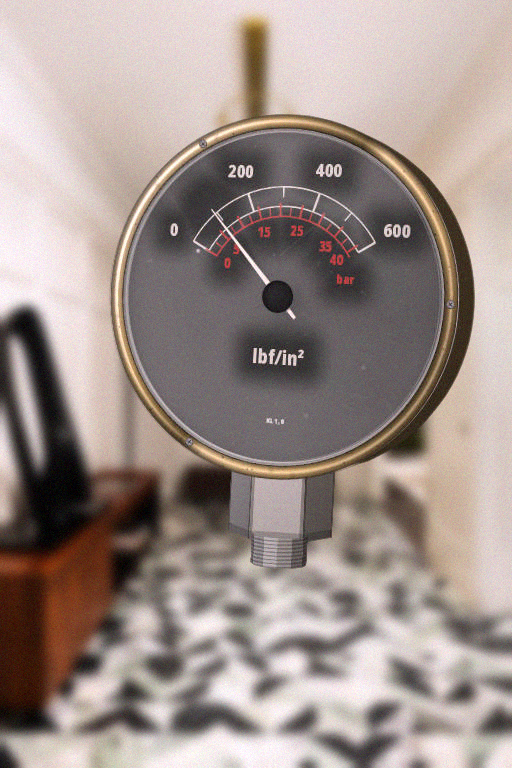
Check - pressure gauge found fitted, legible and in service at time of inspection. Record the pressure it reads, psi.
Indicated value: 100 psi
